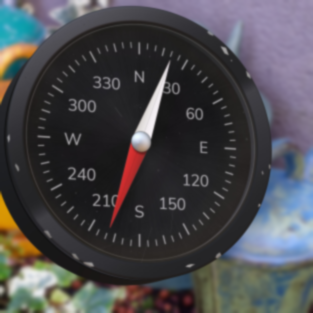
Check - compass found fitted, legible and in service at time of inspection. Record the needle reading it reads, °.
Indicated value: 200 °
